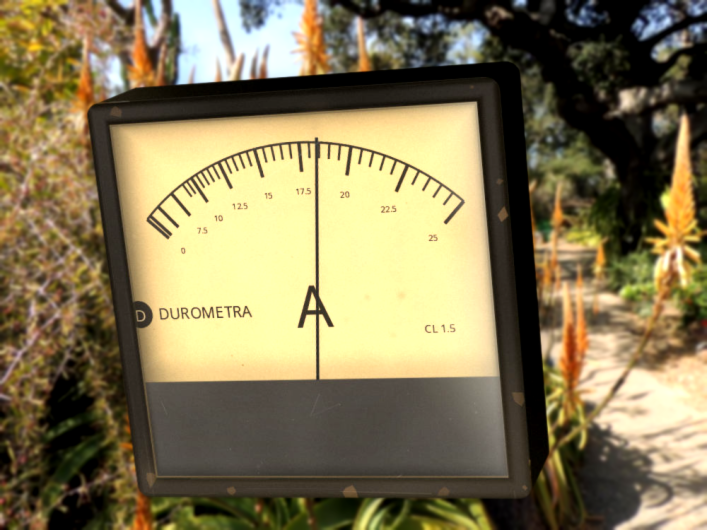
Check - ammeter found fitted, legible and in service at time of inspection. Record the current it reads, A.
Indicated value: 18.5 A
